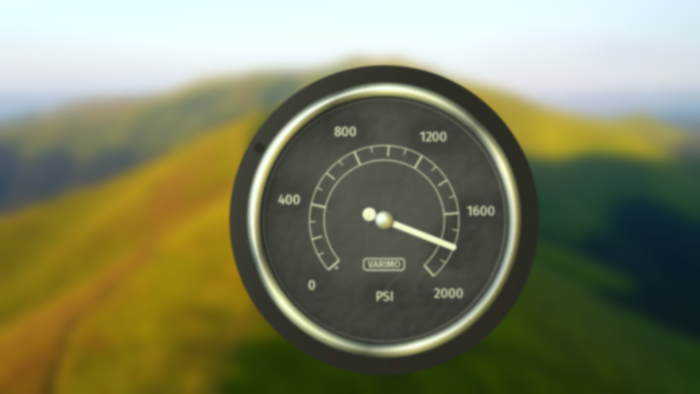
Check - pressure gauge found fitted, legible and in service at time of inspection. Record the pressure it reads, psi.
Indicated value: 1800 psi
